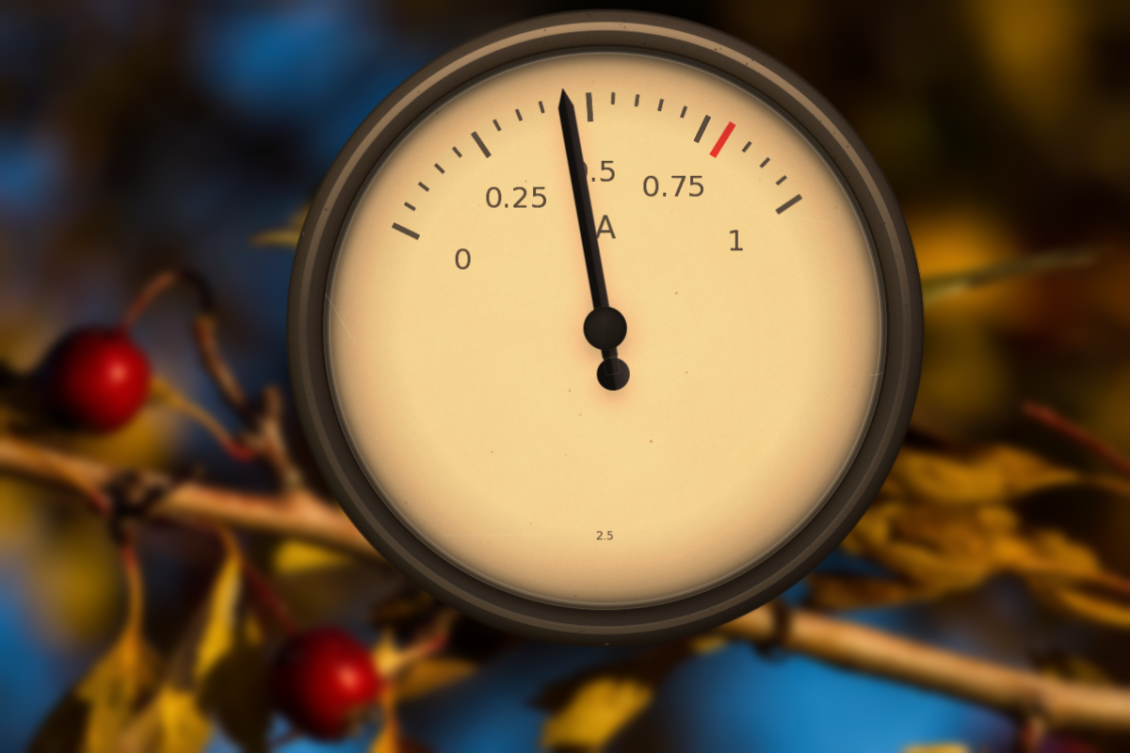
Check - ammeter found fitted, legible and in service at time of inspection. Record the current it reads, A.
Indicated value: 0.45 A
